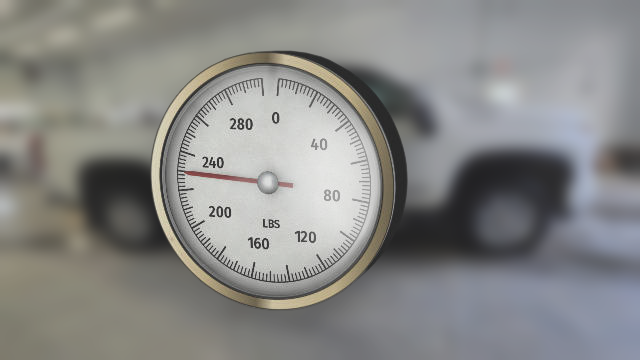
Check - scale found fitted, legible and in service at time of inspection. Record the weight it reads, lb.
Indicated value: 230 lb
